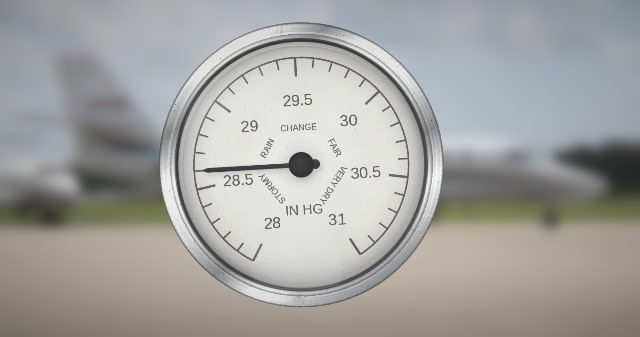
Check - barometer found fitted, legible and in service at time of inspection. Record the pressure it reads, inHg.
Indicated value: 28.6 inHg
